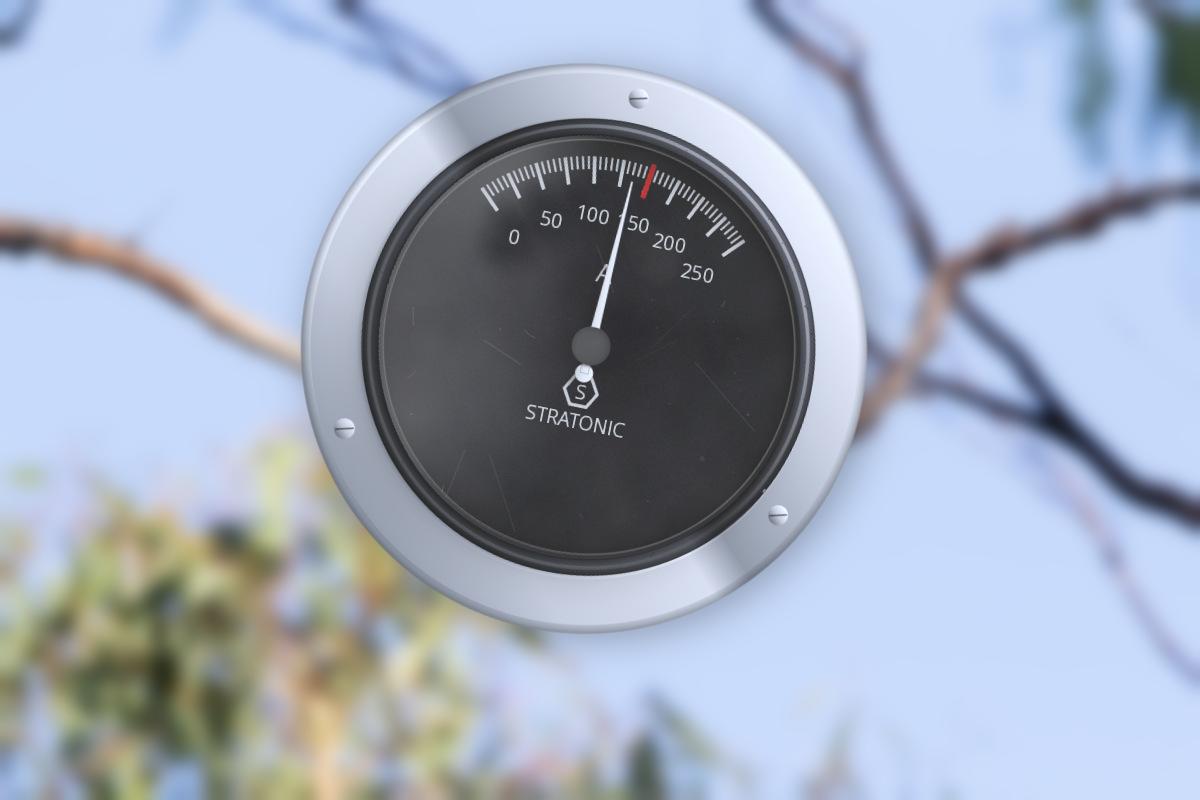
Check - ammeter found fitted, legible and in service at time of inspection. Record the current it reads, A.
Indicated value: 135 A
